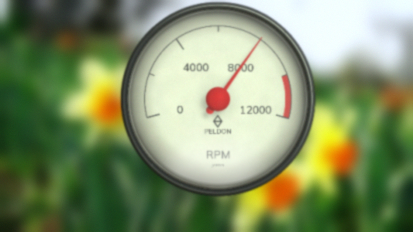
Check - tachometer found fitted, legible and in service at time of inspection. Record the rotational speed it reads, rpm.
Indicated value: 8000 rpm
